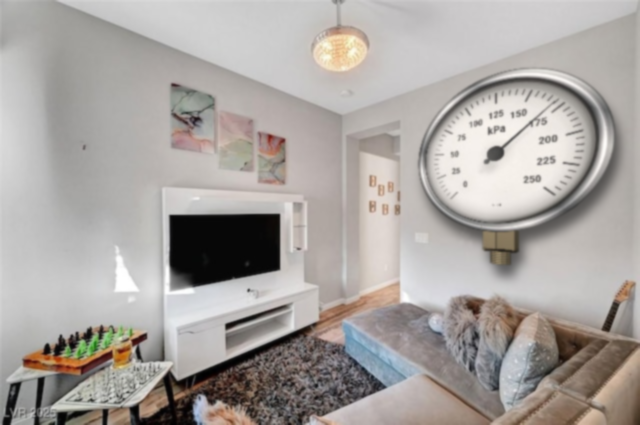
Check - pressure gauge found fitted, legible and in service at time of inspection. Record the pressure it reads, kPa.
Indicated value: 170 kPa
